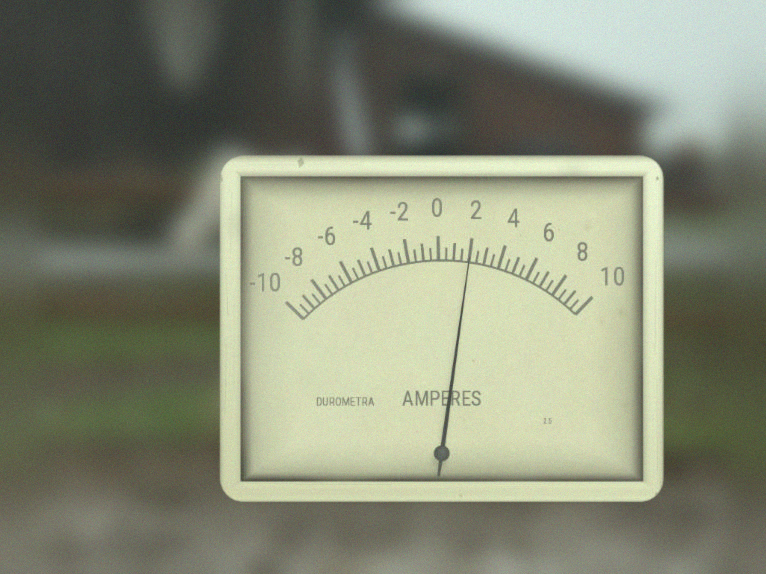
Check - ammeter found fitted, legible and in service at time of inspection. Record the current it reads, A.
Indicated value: 2 A
